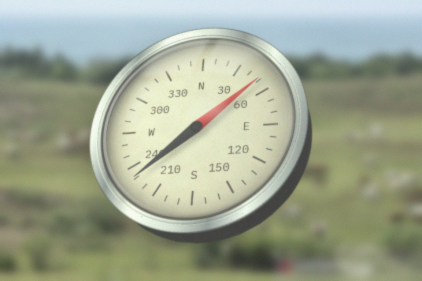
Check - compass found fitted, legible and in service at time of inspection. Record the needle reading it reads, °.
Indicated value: 50 °
